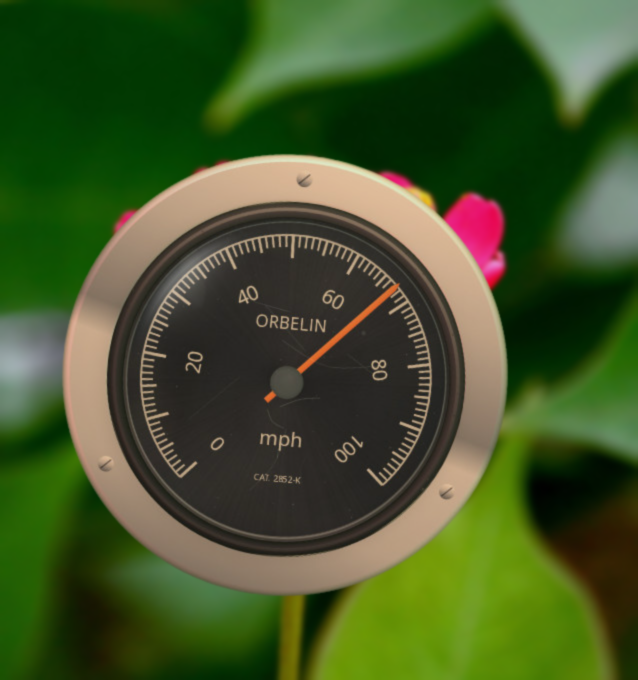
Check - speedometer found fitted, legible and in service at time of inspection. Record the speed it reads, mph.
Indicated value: 67 mph
